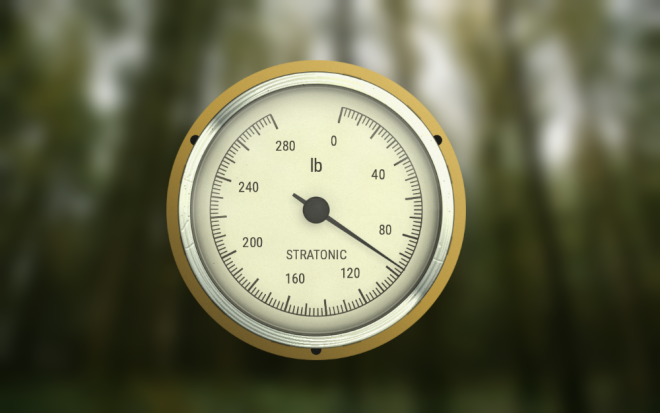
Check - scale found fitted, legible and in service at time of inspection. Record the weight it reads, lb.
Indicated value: 96 lb
